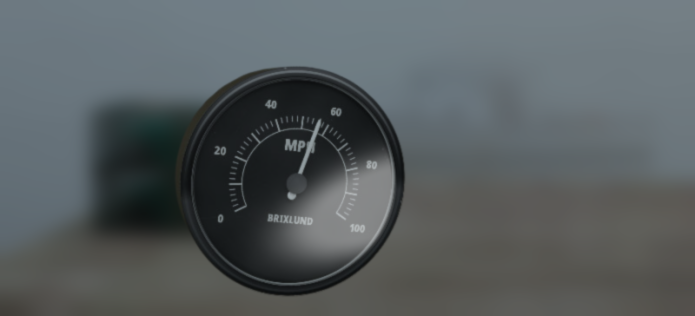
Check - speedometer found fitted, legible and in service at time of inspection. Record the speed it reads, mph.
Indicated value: 56 mph
